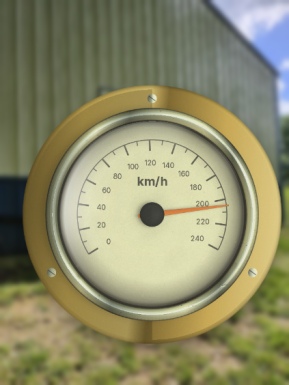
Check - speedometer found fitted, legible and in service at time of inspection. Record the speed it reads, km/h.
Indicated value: 205 km/h
